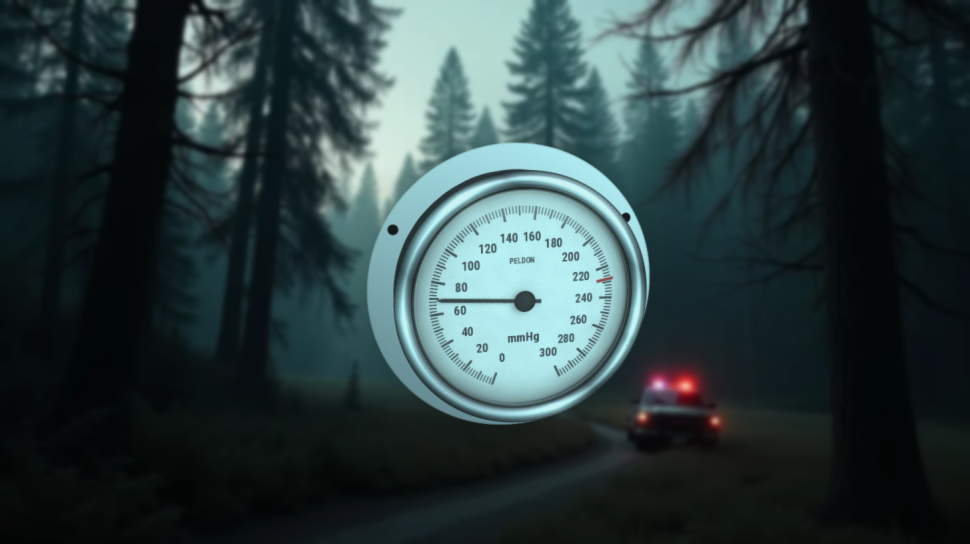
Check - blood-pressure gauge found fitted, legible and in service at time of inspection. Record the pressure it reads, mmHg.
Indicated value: 70 mmHg
